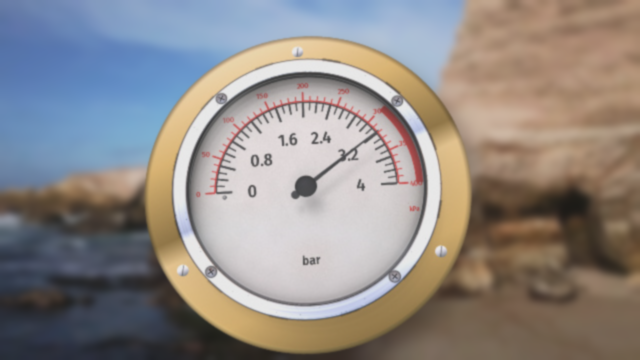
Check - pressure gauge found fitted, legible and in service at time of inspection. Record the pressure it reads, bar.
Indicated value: 3.2 bar
